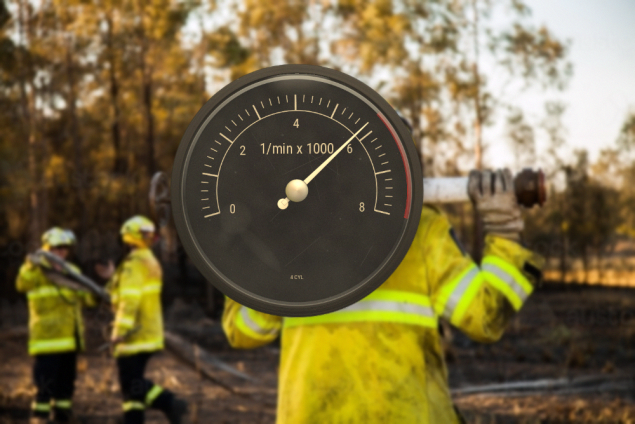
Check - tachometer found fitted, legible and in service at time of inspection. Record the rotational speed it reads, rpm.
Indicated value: 5800 rpm
